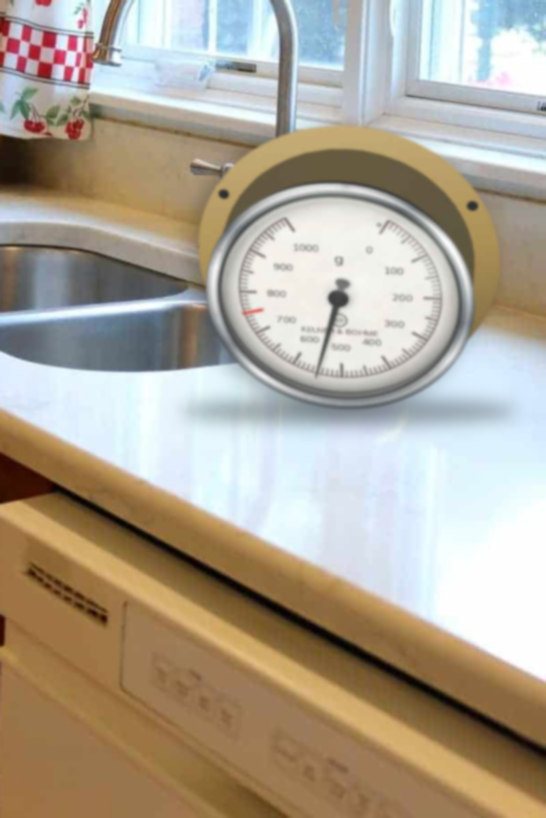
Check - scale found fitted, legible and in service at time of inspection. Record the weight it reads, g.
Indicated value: 550 g
